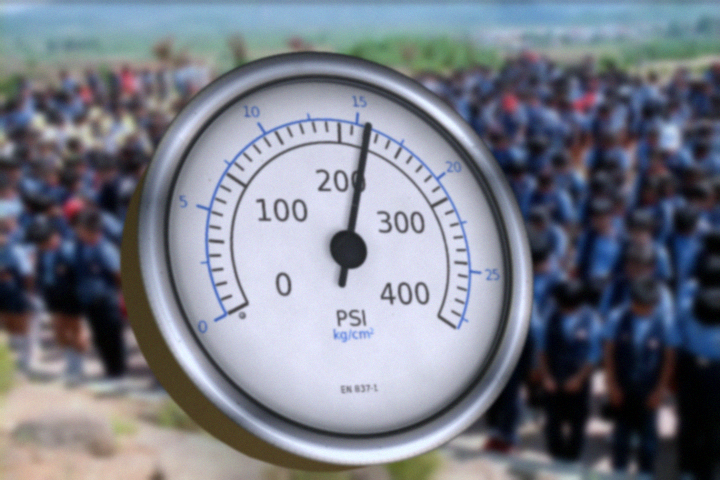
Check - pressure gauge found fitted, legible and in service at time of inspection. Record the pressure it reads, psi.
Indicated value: 220 psi
